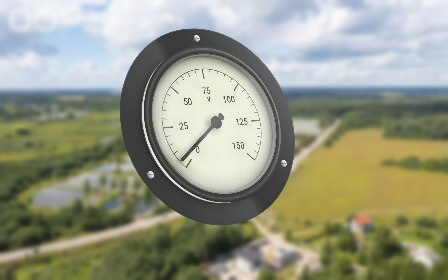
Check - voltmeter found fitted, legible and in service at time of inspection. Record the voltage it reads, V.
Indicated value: 5 V
